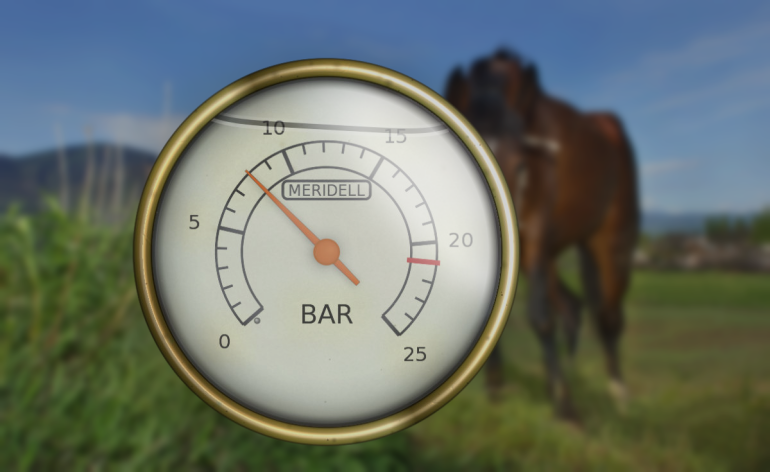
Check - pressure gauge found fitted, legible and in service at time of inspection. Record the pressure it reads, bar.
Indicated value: 8 bar
